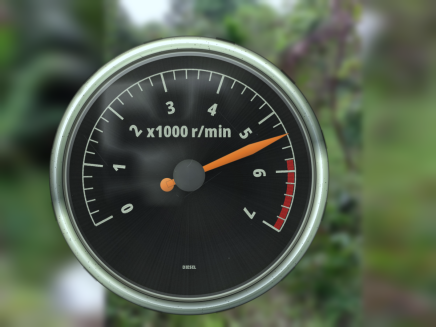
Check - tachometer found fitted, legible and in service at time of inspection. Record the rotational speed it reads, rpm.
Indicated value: 5400 rpm
